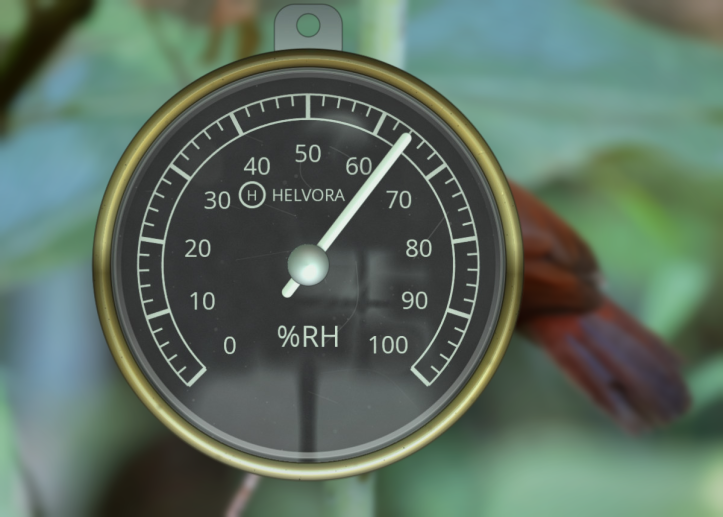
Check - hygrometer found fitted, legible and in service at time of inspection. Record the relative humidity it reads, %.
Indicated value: 64 %
